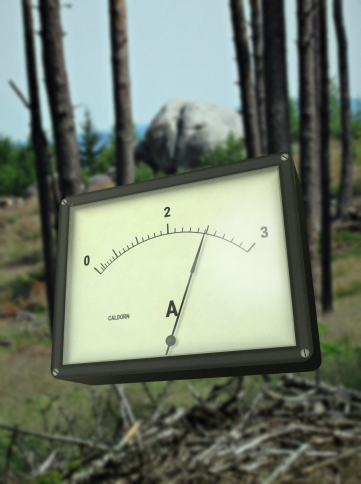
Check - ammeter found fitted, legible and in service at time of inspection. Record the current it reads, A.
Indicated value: 2.5 A
